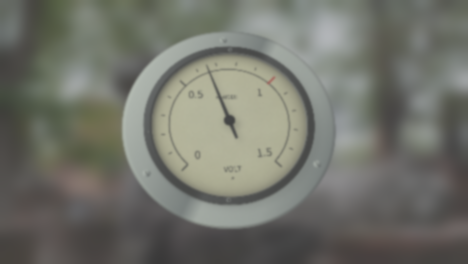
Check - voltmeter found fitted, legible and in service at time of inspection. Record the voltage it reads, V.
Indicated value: 0.65 V
